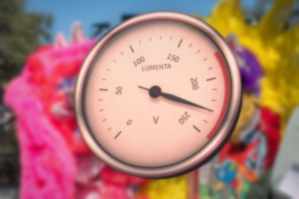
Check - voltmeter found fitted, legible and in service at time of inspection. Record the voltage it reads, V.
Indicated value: 230 V
